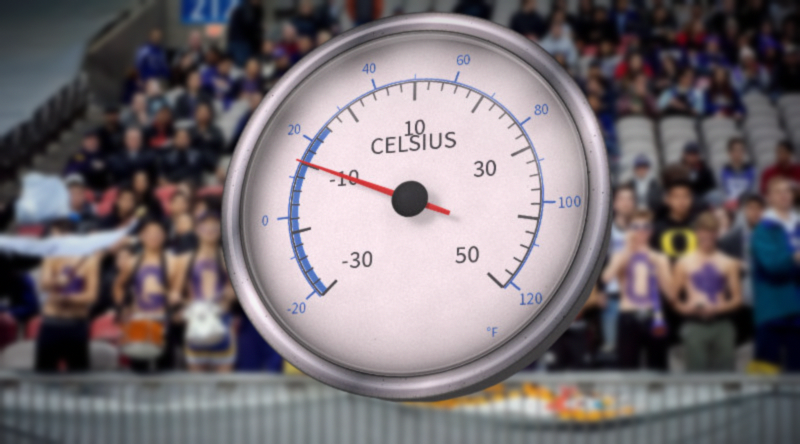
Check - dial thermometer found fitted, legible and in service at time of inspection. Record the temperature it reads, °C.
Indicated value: -10 °C
